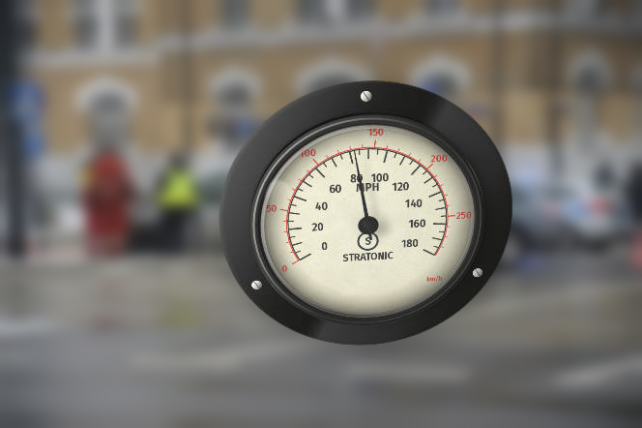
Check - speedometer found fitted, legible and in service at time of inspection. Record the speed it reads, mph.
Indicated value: 82.5 mph
